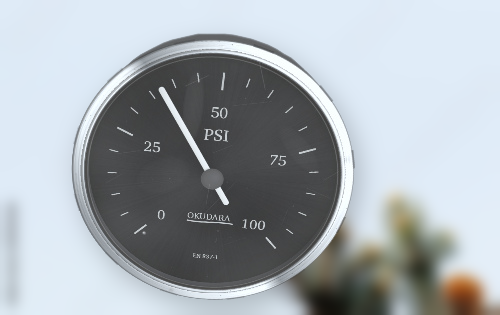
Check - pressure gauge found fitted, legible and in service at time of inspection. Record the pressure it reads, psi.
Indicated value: 37.5 psi
